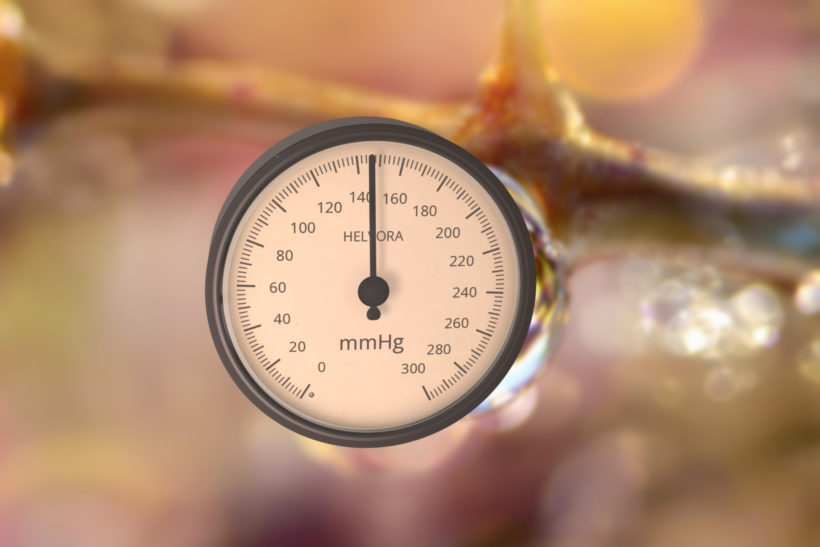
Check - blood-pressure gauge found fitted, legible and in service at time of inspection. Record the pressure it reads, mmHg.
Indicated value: 146 mmHg
